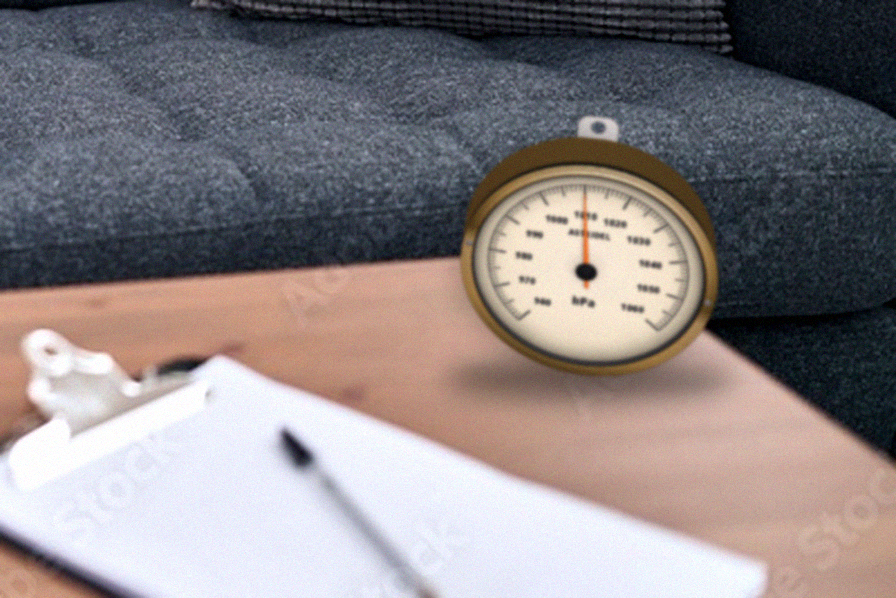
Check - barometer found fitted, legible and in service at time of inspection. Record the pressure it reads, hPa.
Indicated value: 1010 hPa
